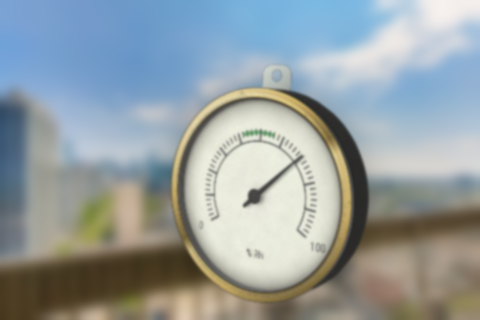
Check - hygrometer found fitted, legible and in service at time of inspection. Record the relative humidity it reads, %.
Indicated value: 70 %
